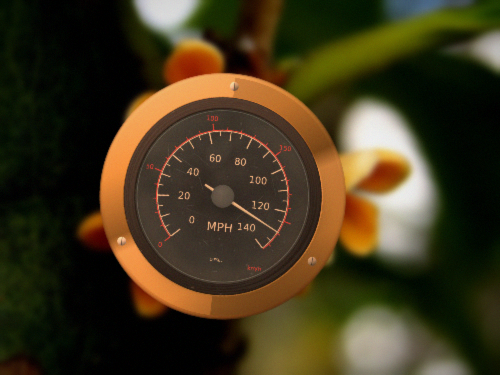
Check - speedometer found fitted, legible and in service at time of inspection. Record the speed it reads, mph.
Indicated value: 130 mph
